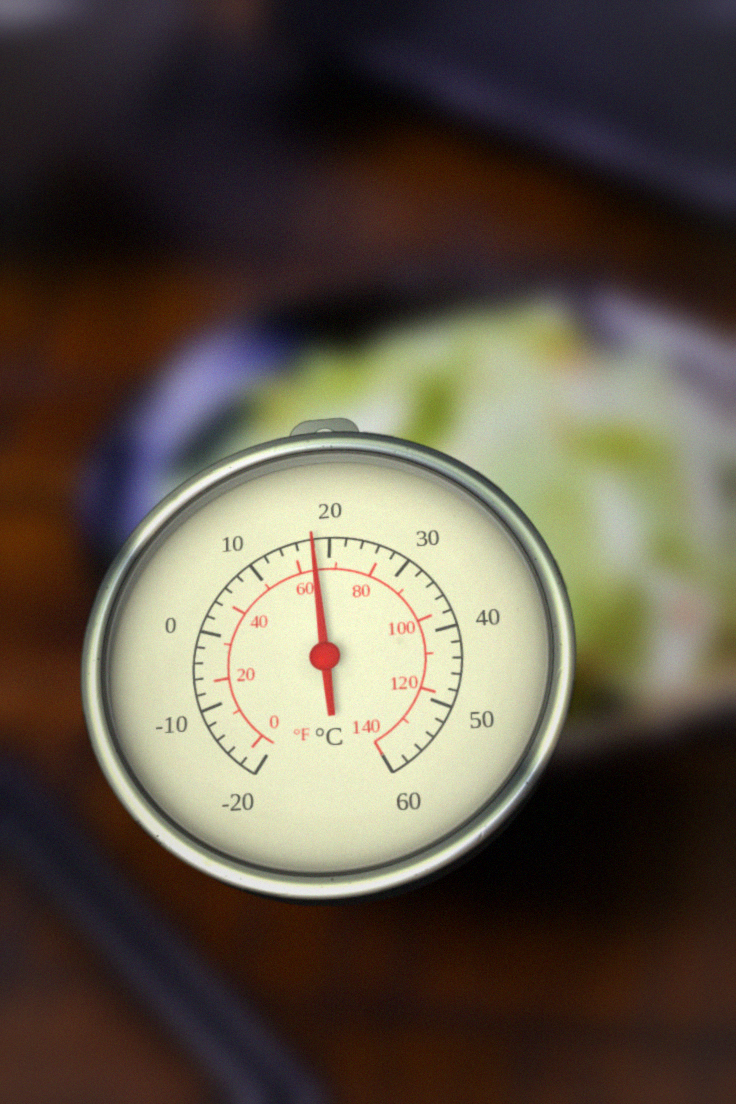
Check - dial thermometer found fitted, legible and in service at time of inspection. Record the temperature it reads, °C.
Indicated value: 18 °C
